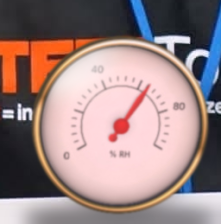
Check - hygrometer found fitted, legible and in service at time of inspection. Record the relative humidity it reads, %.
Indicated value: 64 %
